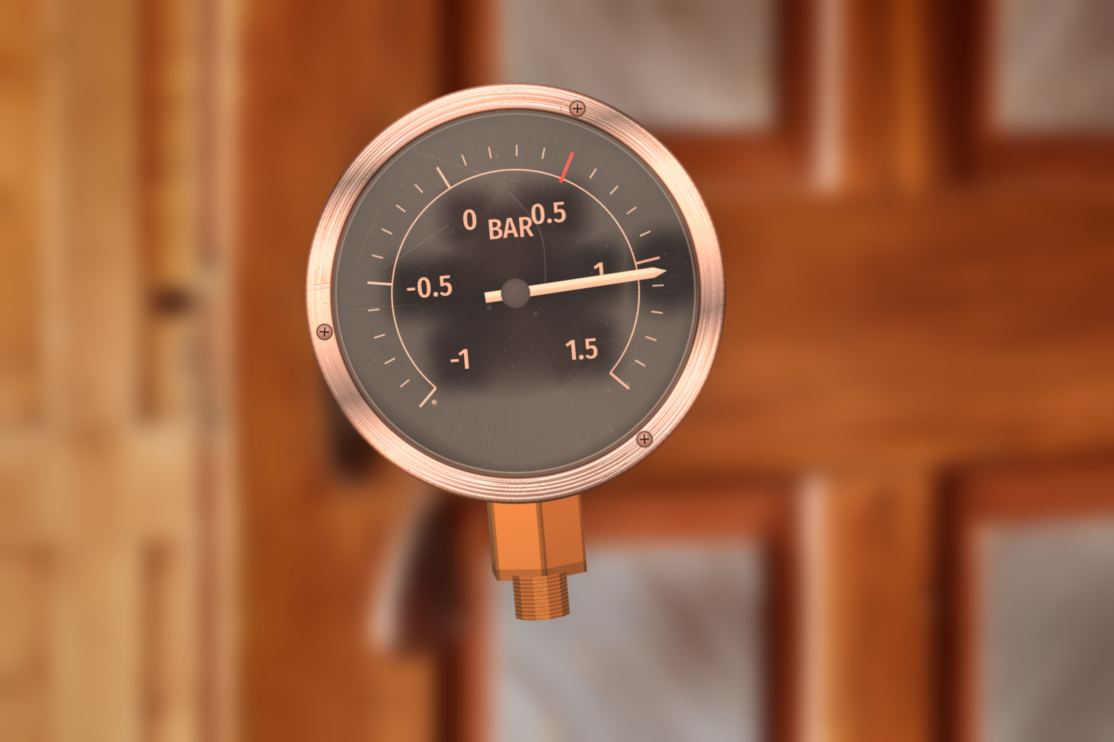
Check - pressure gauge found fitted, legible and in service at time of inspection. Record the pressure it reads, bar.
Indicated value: 1.05 bar
